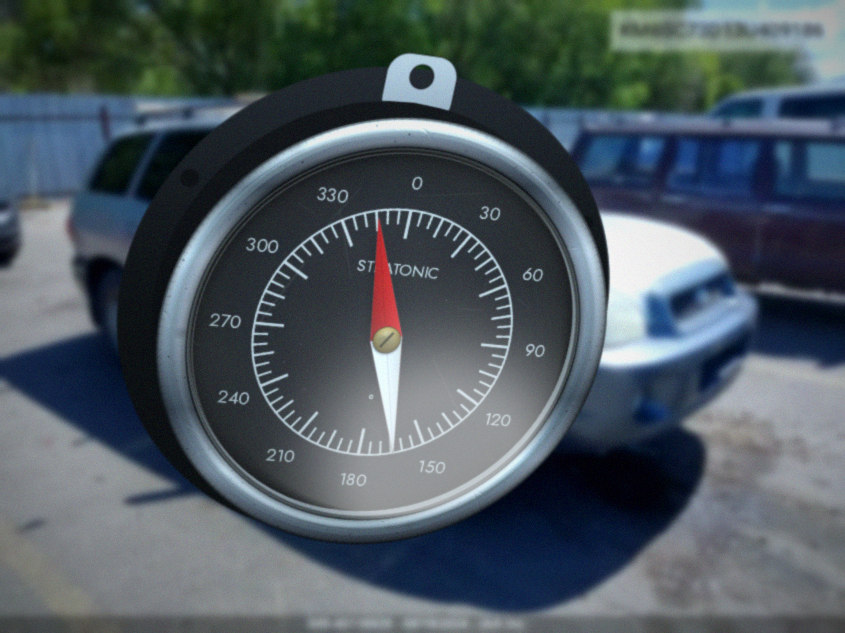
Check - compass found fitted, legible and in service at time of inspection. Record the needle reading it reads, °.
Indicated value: 345 °
